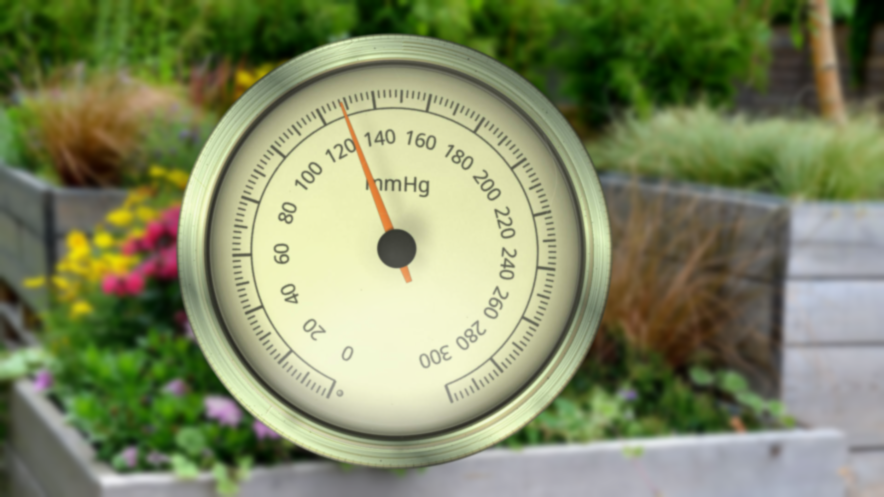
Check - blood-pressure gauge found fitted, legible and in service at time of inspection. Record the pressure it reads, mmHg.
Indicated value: 128 mmHg
